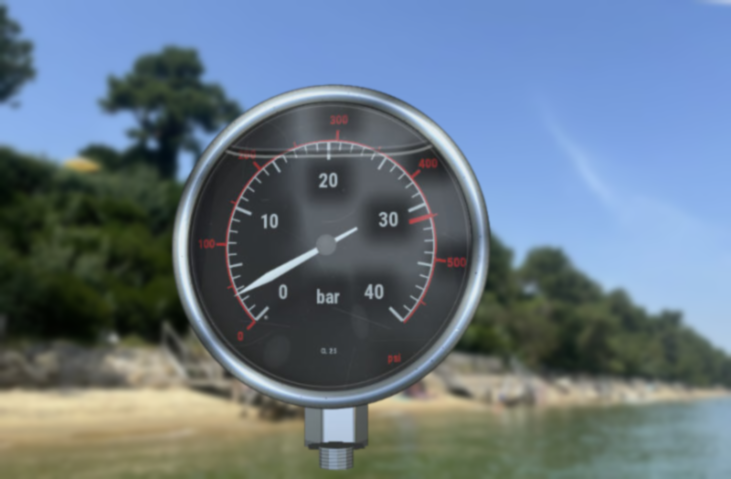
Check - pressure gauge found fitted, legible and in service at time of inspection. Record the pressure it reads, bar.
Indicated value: 2.5 bar
